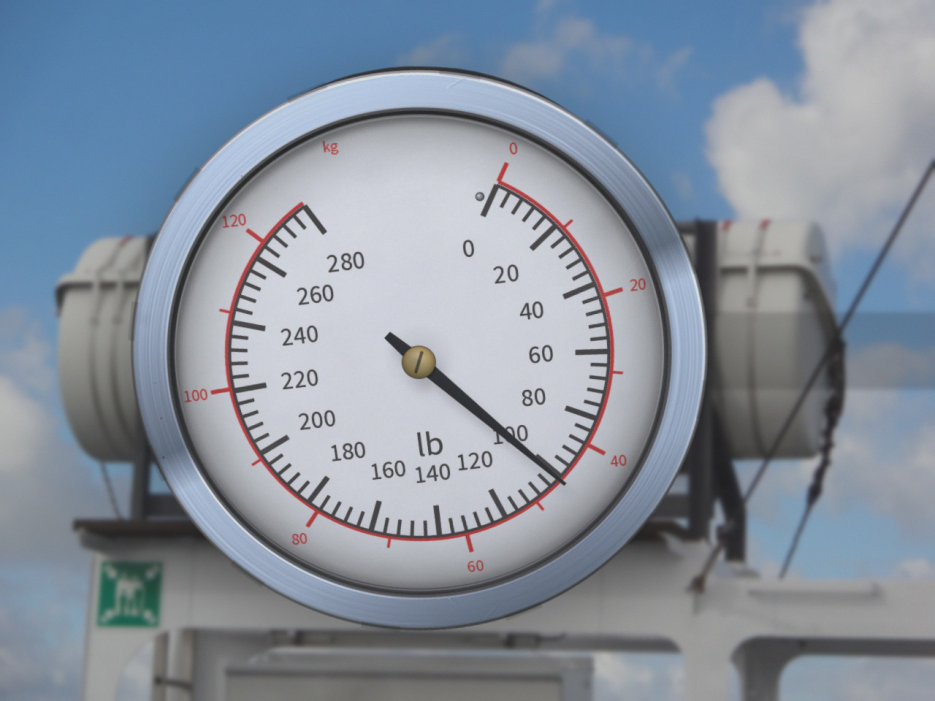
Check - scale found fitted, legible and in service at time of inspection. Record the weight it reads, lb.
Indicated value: 100 lb
